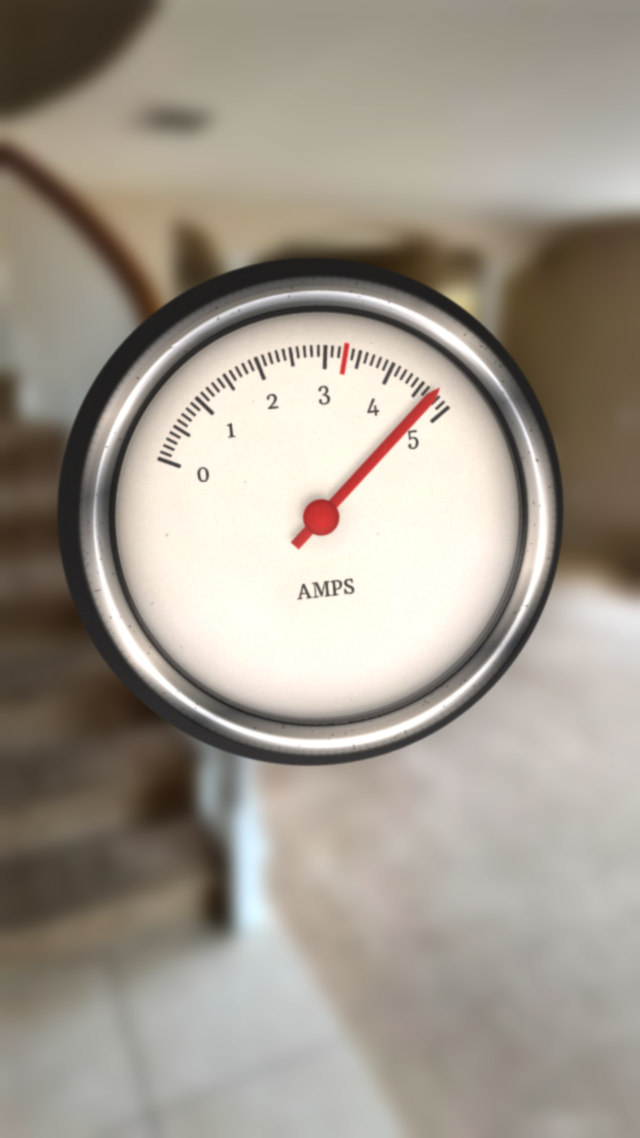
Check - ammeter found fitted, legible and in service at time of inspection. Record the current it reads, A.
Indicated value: 4.7 A
